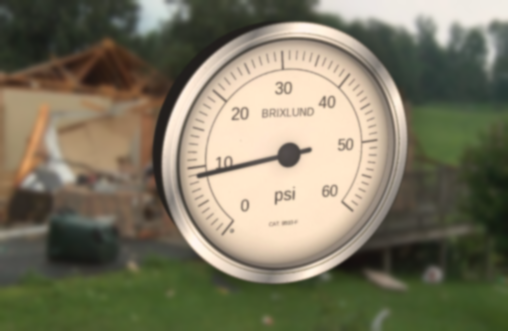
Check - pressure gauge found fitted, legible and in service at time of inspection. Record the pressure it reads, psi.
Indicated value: 9 psi
